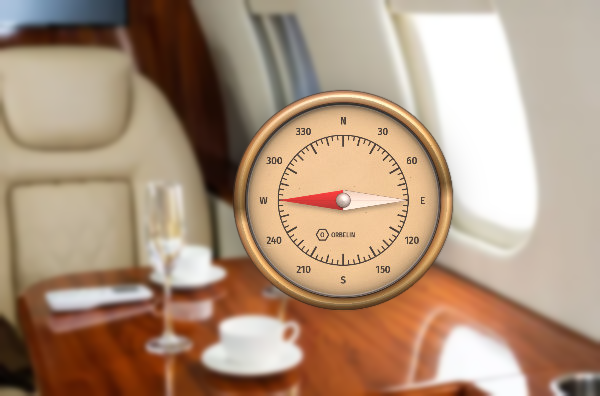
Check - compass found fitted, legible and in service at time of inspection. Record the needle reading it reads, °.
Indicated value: 270 °
